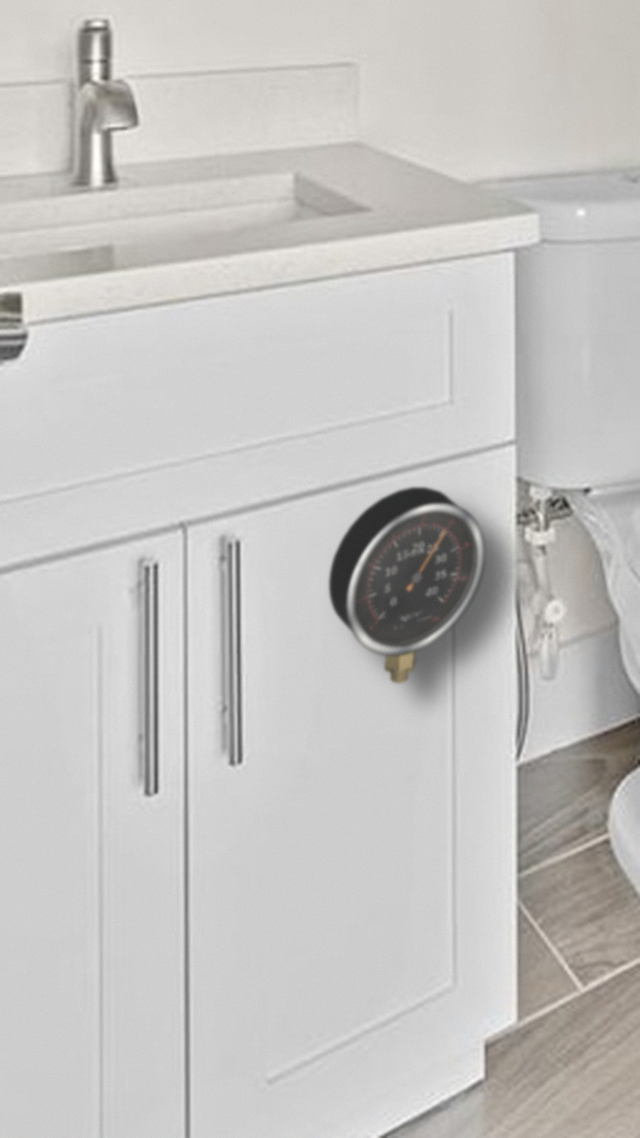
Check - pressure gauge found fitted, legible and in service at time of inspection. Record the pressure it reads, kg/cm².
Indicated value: 25 kg/cm²
